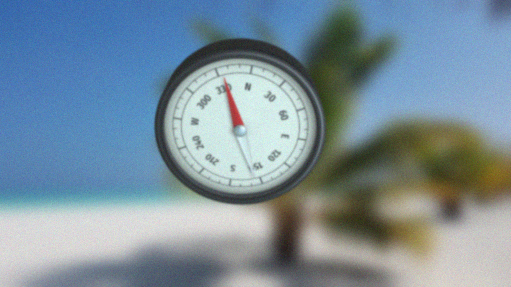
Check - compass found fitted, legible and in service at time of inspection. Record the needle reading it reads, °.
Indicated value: 335 °
